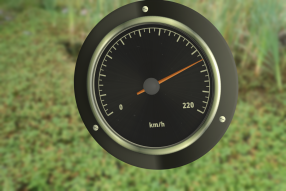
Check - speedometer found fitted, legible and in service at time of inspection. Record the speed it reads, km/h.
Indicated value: 170 km/h
